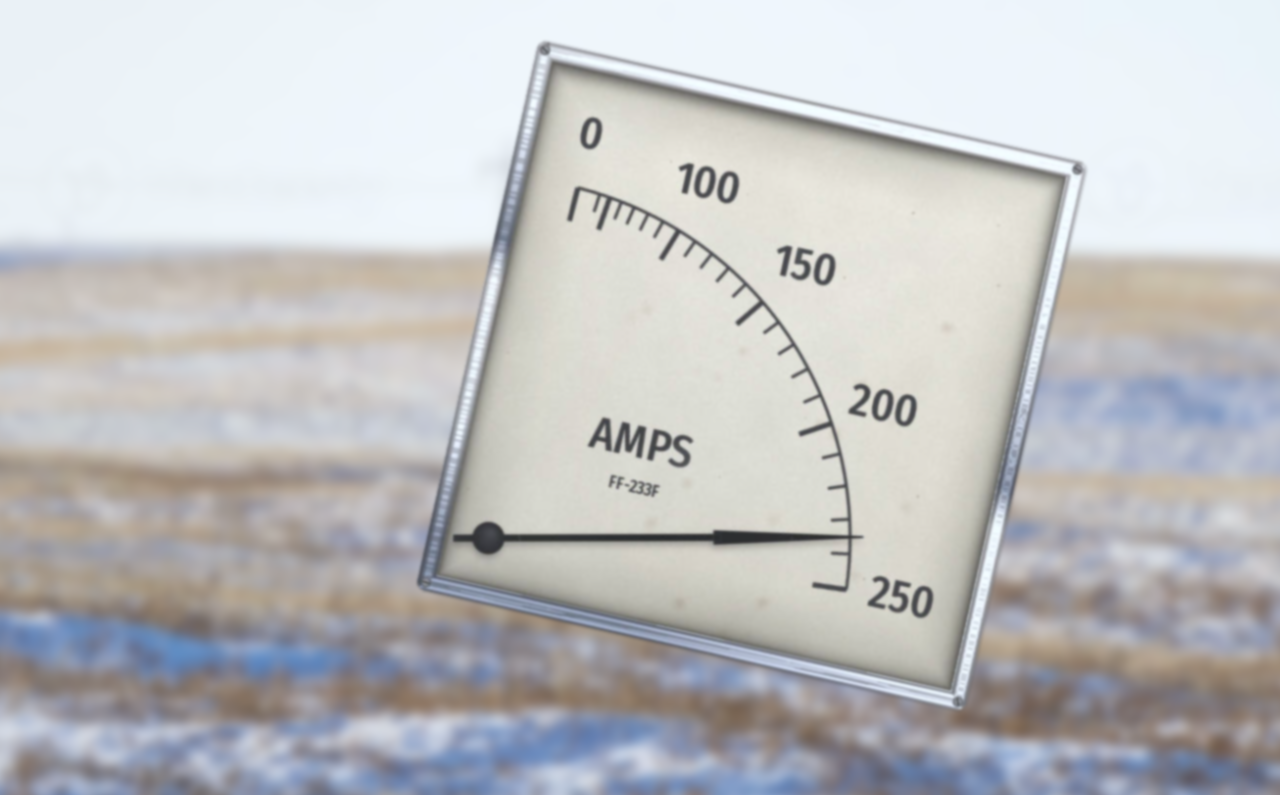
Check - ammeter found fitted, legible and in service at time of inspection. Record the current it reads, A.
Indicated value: 235 A
